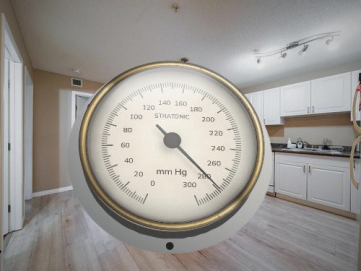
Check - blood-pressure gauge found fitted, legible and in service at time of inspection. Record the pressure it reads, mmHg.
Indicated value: 280 mmHg
